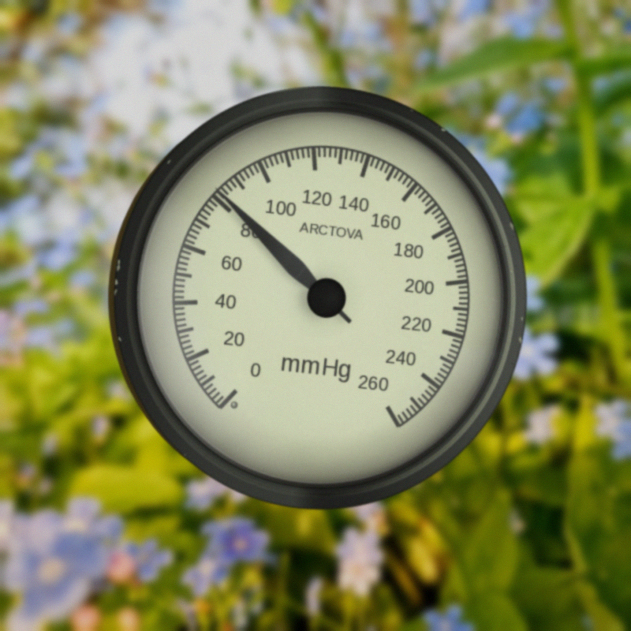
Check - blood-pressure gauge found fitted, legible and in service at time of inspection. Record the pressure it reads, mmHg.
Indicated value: 82 mmHg
